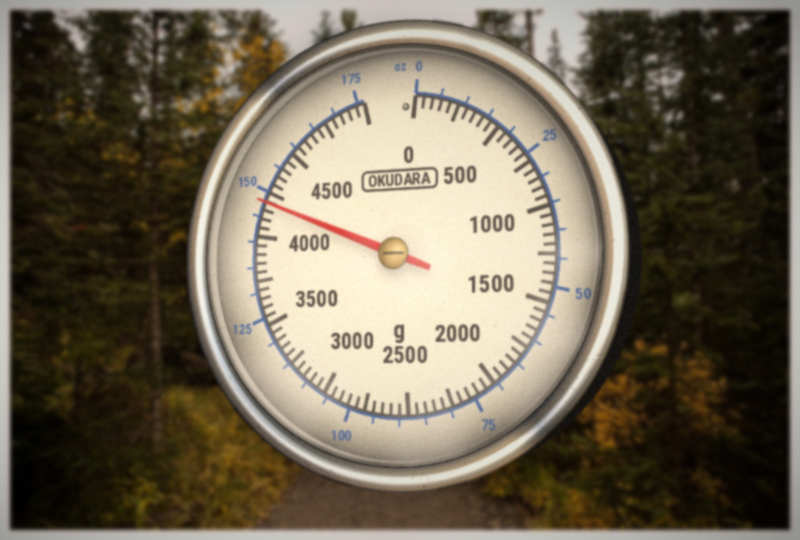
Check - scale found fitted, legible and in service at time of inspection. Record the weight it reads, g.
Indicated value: 4200 g
